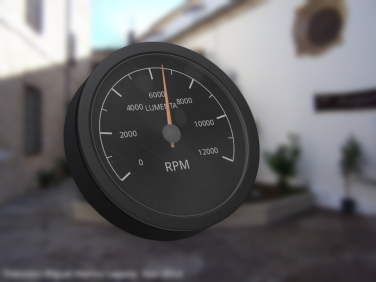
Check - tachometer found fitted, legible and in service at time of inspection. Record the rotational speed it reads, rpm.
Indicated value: 6500 rpm
